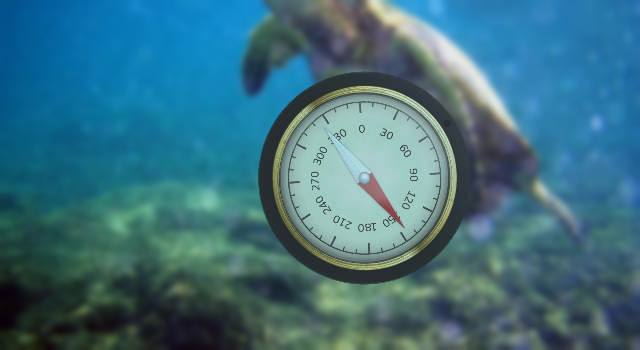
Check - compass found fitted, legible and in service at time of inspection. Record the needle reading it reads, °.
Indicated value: 145 °
